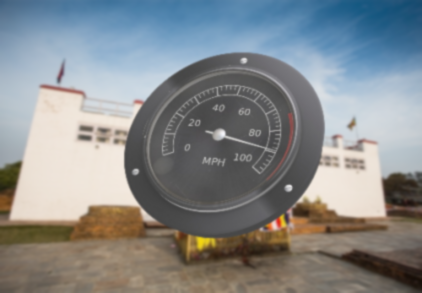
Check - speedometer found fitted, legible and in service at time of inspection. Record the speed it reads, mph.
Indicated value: 90 mph
